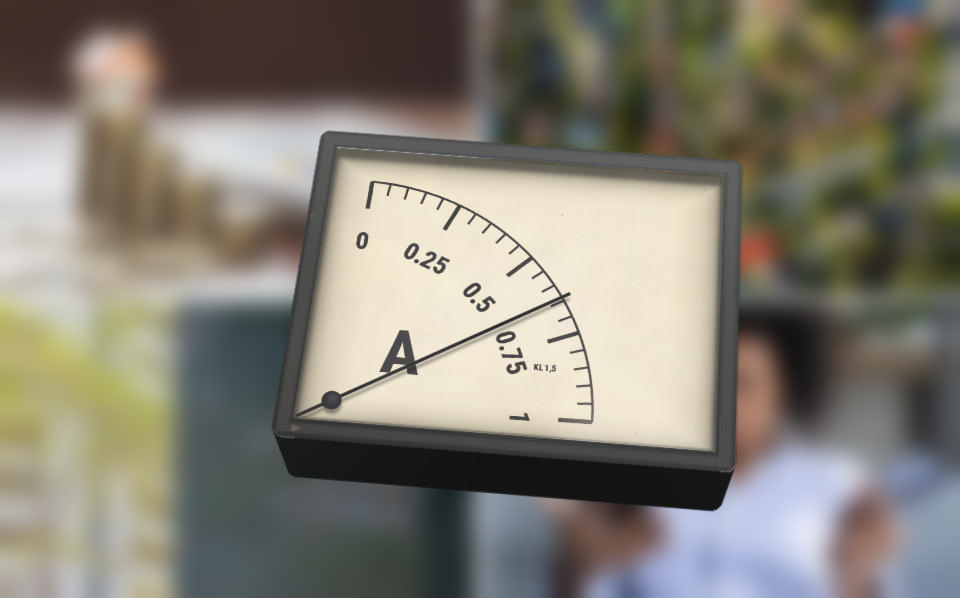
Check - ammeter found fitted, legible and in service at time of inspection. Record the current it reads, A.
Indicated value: 0.65 A
